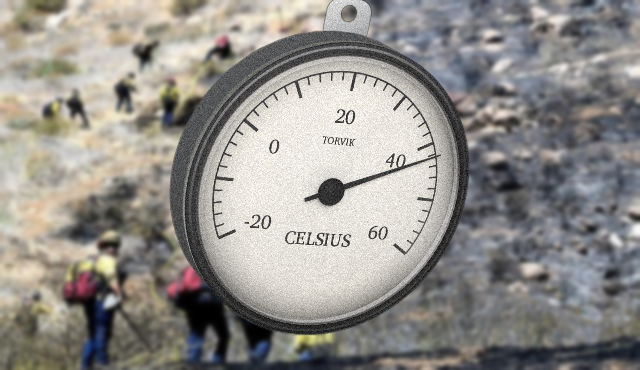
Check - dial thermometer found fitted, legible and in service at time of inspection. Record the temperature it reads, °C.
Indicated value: 42 °C
